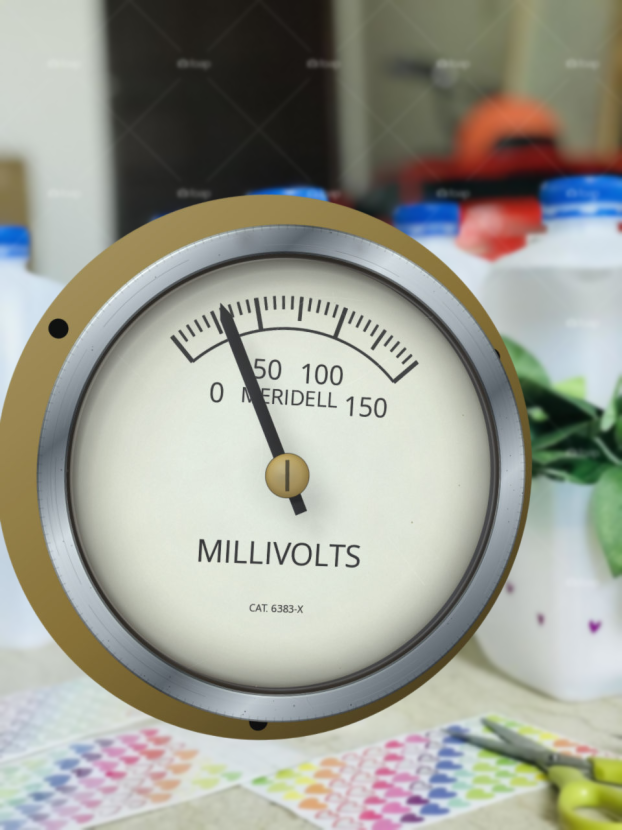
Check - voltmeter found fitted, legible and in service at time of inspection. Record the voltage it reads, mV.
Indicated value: 30 mV
